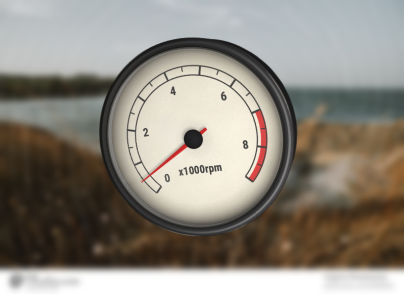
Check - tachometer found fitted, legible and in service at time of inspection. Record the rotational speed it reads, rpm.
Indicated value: 500 rpm
